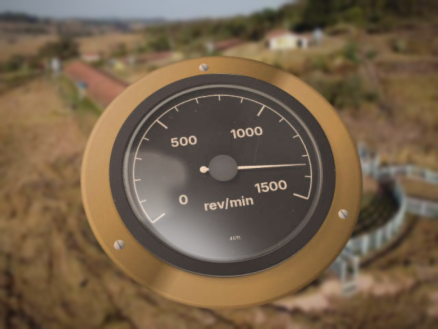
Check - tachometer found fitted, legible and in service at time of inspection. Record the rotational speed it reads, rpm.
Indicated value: 1350 rpm
